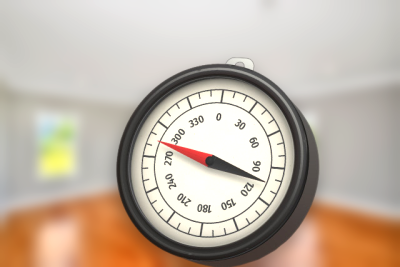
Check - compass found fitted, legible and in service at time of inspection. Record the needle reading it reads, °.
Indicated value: 285 °
